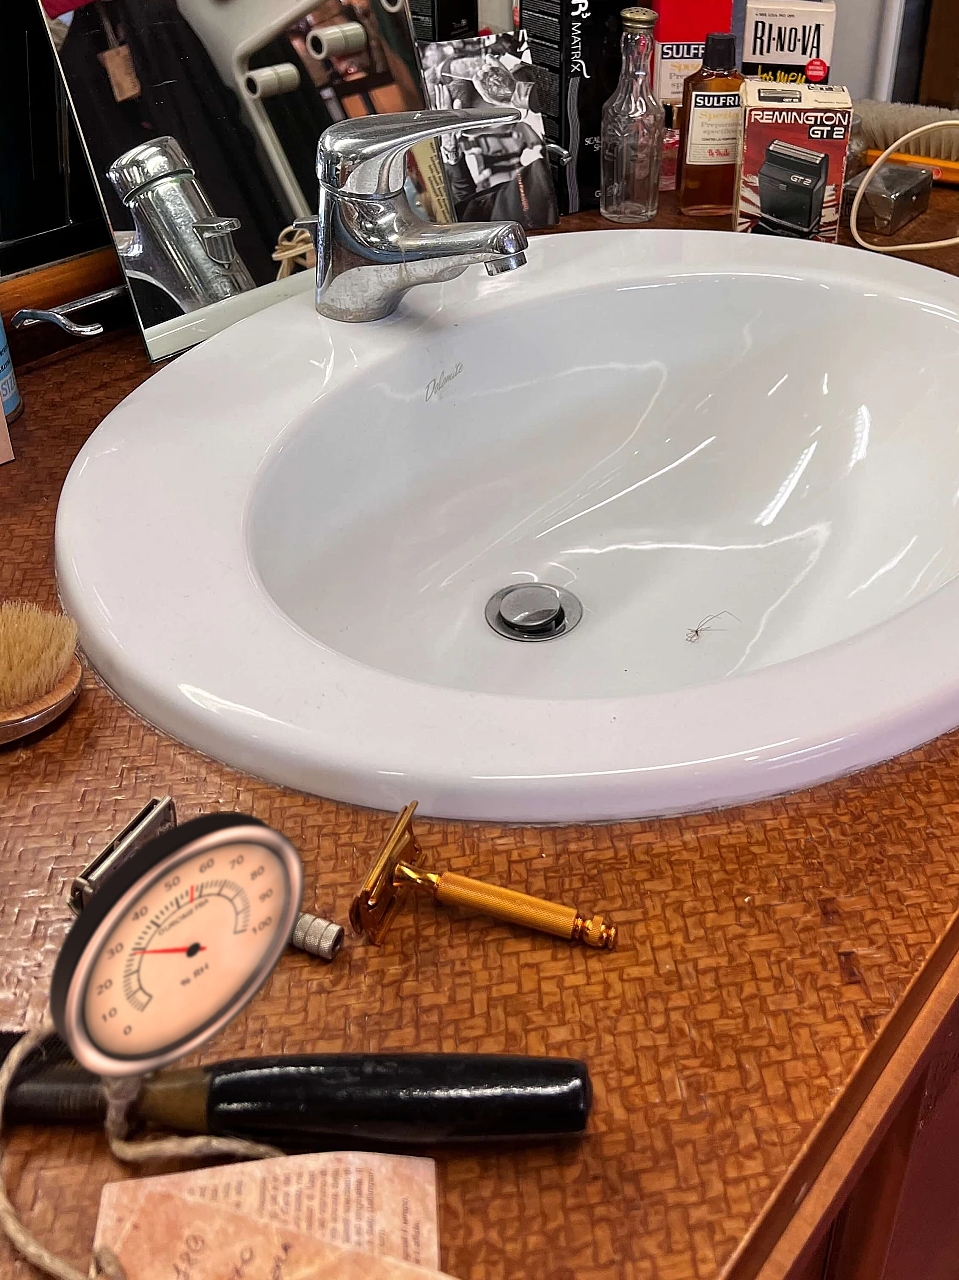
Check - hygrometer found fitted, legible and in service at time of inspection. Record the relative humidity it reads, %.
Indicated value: 30 %
